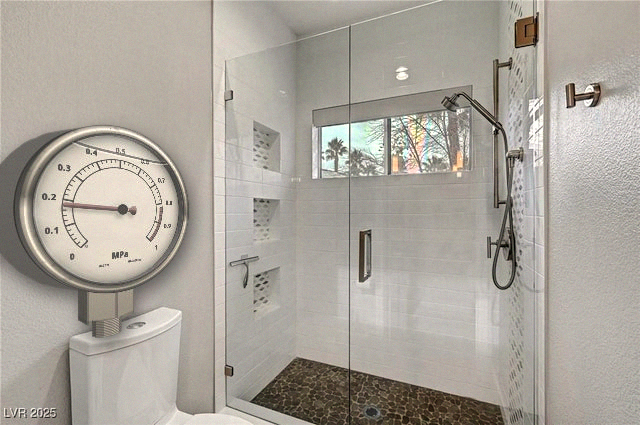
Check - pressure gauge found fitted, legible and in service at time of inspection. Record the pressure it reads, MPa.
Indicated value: 0.18 MPa
